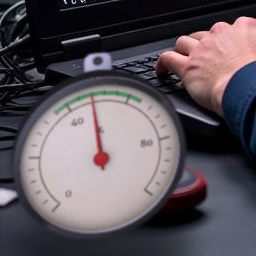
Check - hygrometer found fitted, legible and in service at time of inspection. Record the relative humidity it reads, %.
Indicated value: 48 %
